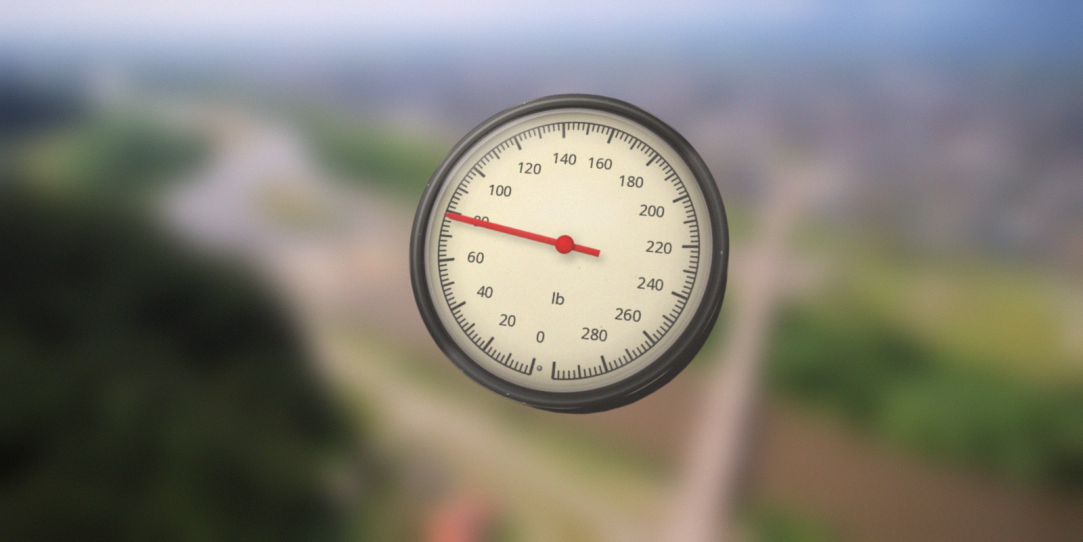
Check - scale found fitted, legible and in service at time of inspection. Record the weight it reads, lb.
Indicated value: 78 lb
